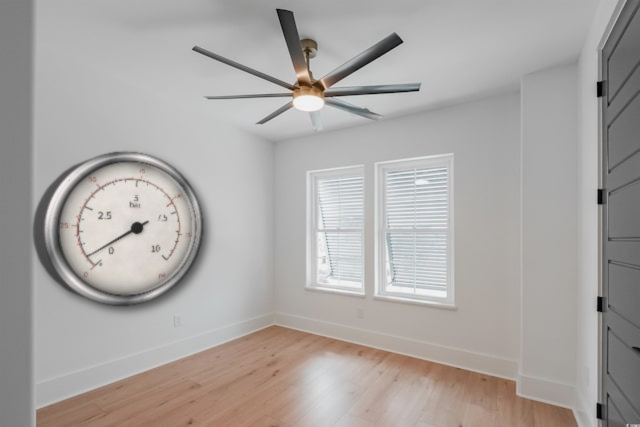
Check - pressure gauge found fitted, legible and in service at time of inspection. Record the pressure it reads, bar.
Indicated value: 0.5 bar
